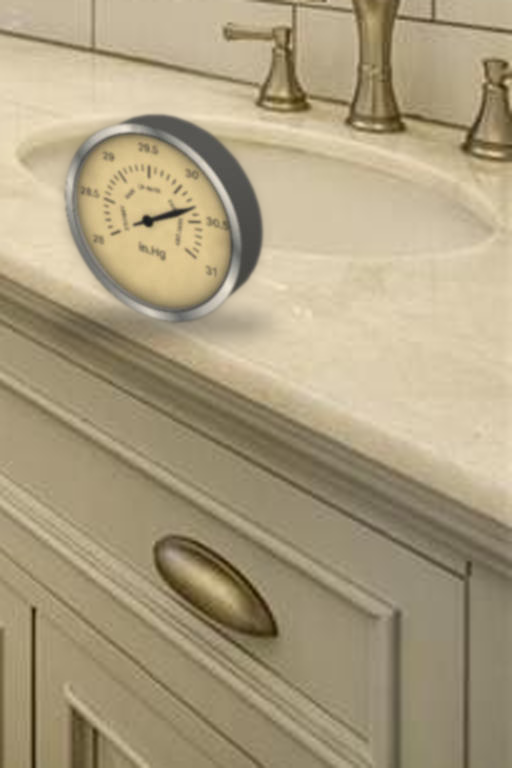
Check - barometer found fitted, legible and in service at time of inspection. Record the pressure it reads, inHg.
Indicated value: 30.3 inHg
